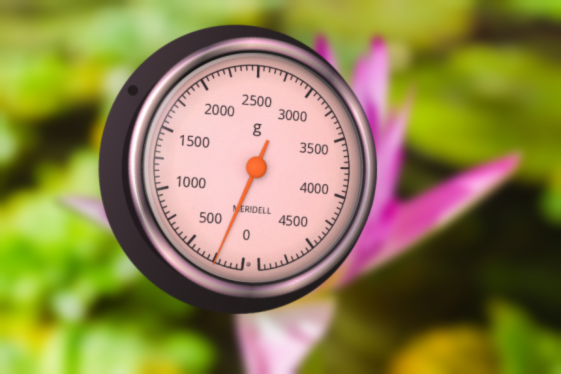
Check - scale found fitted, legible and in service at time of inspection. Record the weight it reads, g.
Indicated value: 250 g
